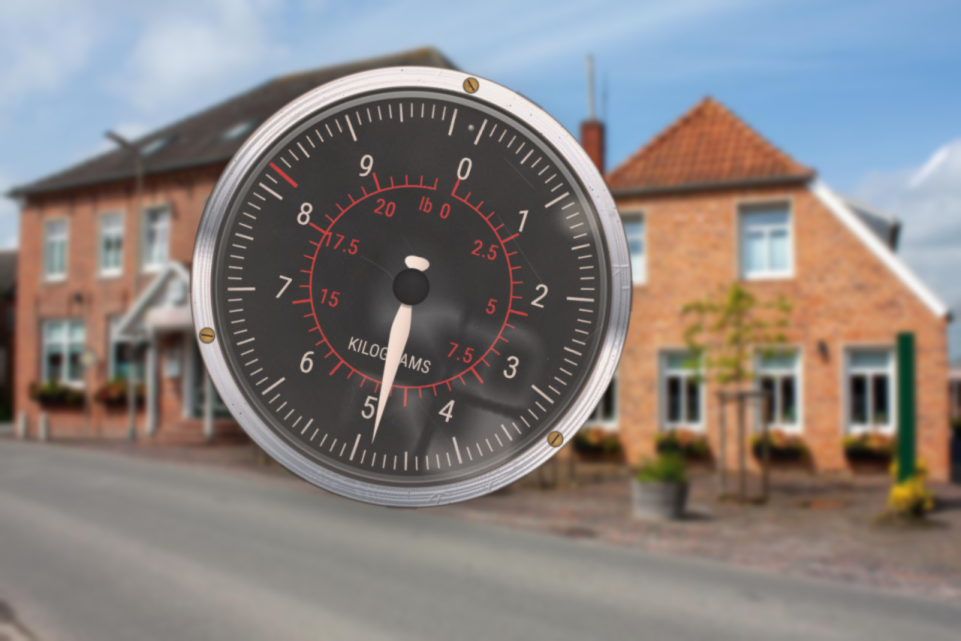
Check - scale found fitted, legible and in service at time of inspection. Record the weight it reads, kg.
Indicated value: 4.85 kg
